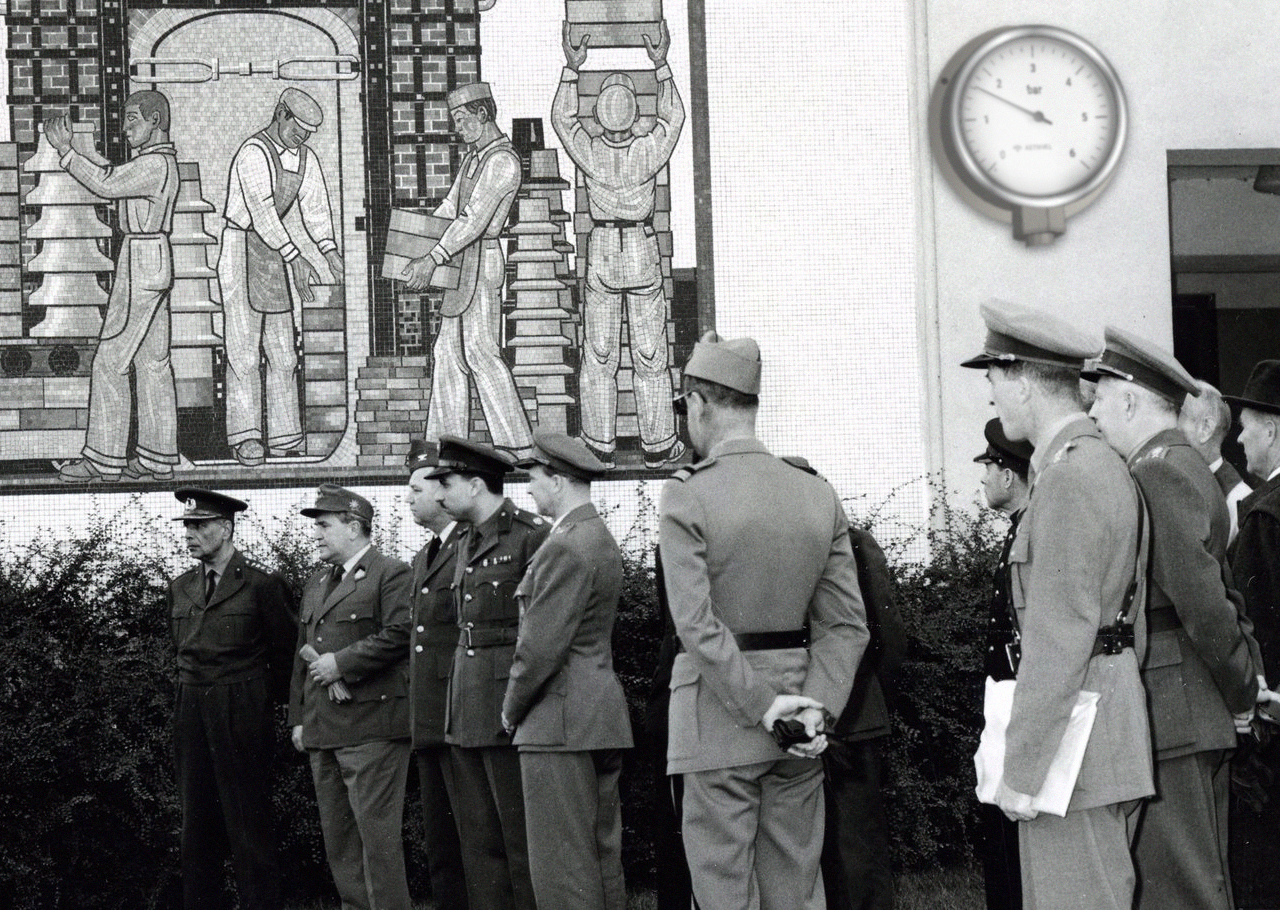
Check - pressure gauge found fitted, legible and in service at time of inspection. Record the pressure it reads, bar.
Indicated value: 1.6 bar
